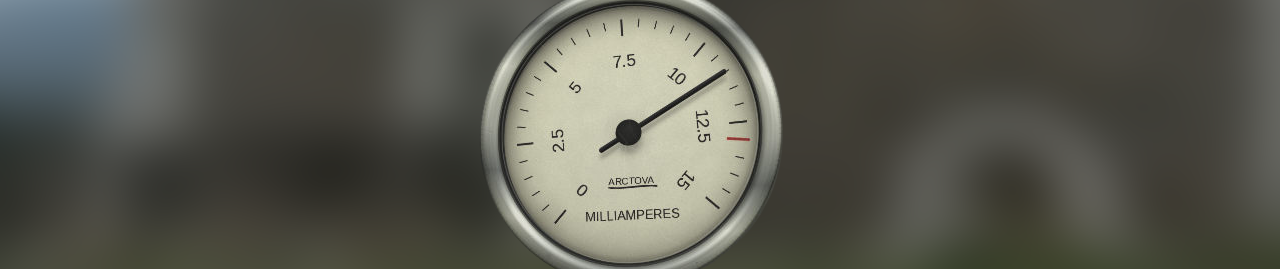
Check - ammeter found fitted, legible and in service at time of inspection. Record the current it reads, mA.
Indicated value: 11 mA
